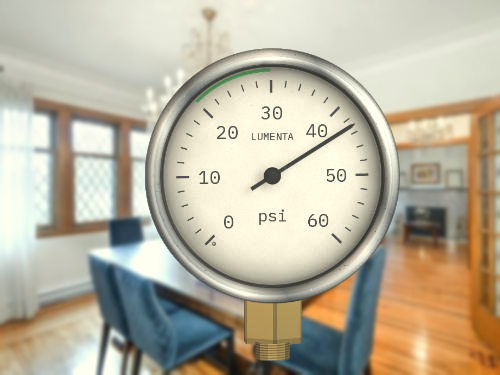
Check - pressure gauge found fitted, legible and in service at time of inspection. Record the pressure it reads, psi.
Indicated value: 43 psi
